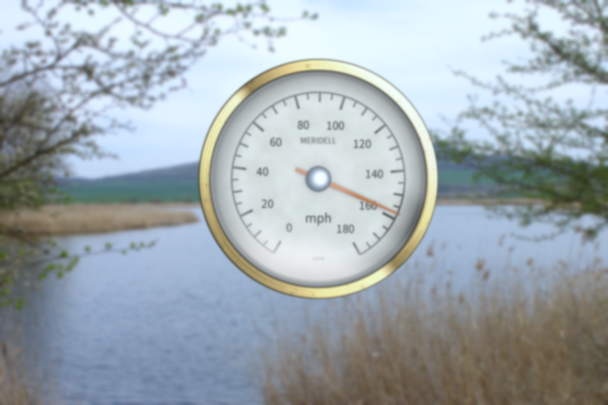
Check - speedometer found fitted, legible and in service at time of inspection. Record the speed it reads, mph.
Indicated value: 157.5 mph
